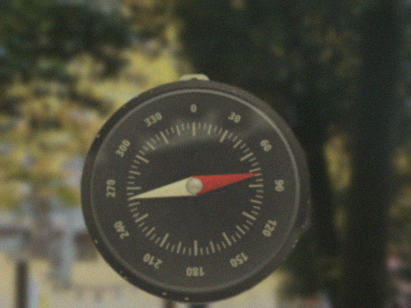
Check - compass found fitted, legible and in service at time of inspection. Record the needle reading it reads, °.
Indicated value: 80 °
